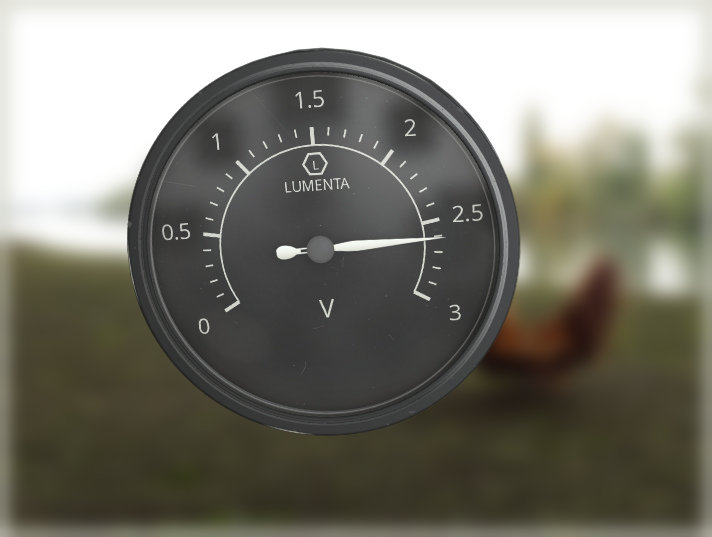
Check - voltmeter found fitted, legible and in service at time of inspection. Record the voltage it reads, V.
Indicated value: 2.6 V
